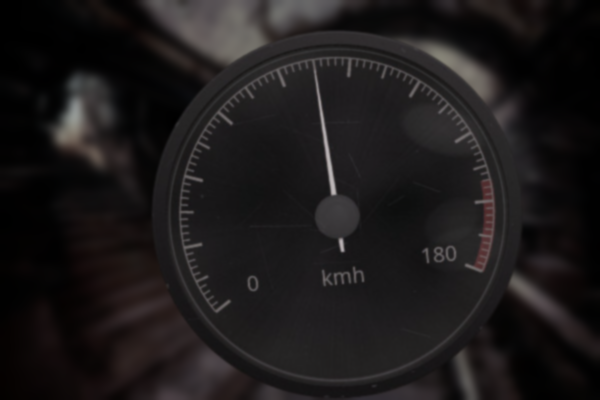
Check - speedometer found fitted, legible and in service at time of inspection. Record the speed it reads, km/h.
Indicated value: 90 km/h
